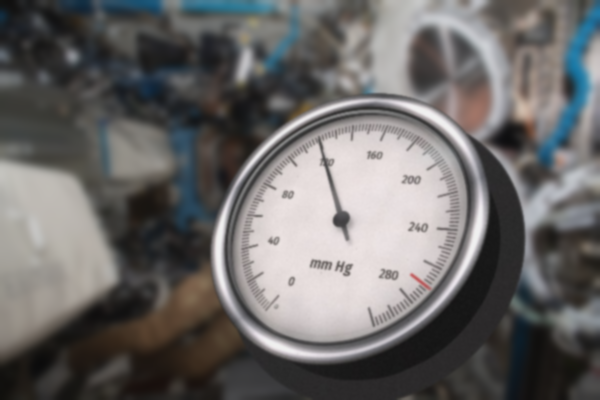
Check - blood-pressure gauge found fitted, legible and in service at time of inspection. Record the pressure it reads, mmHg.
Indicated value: 120 mmHg
